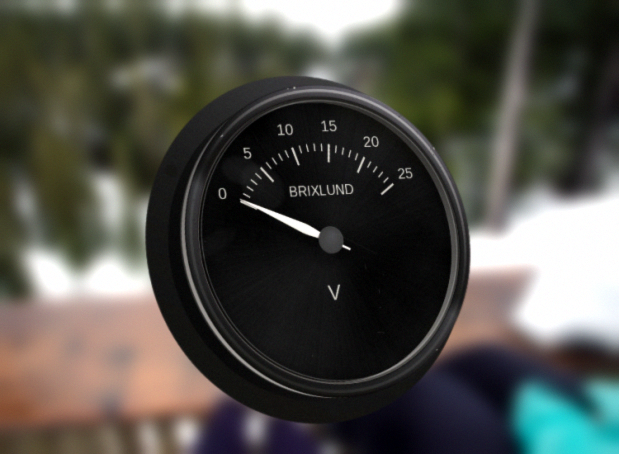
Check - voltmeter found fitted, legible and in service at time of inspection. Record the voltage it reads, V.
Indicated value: 0 V
